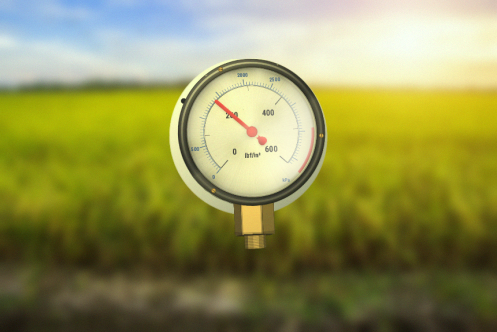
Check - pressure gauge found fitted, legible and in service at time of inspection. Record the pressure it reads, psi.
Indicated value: 200 psi
